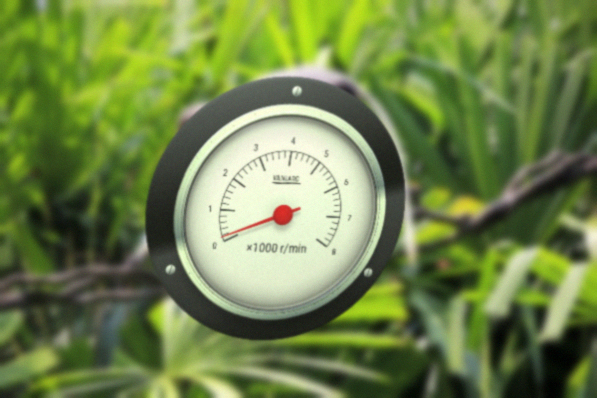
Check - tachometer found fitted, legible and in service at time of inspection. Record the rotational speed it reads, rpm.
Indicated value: 200 rpm
